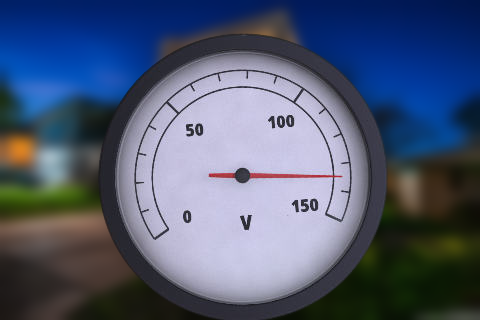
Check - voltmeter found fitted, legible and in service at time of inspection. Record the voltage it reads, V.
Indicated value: 135 V
